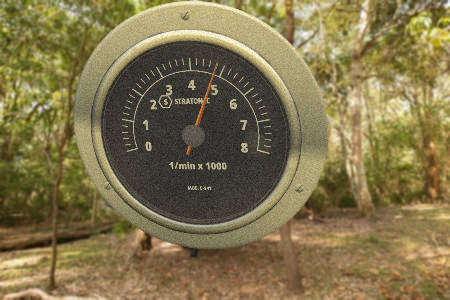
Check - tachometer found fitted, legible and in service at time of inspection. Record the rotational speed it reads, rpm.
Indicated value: 4800 rpm
